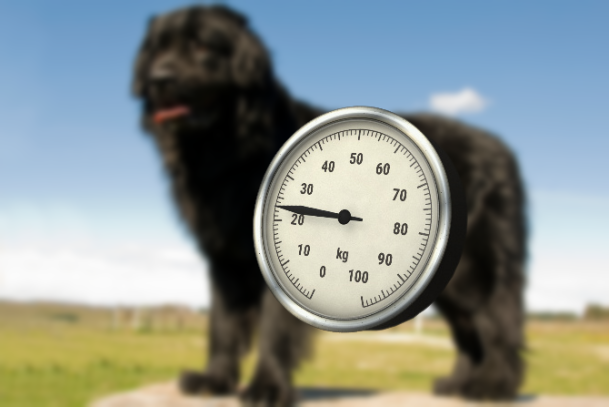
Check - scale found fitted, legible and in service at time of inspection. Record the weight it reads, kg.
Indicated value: 23 kg
